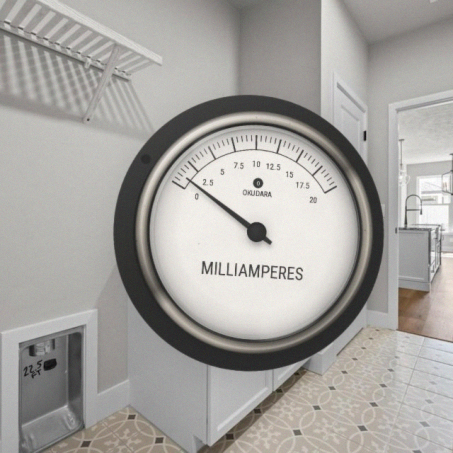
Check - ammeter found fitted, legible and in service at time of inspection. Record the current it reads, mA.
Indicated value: 1 mA
